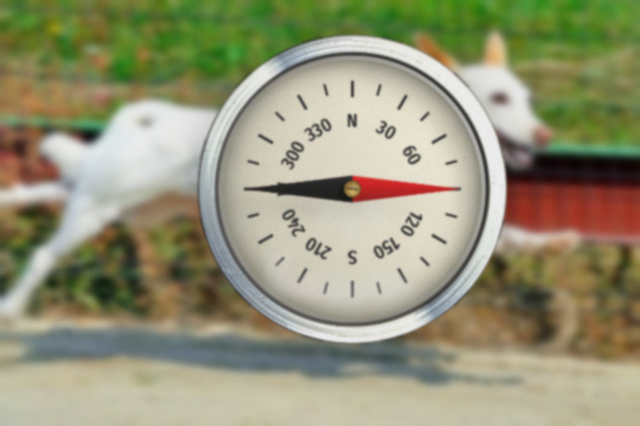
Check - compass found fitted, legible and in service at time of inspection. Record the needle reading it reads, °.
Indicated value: 90 °
